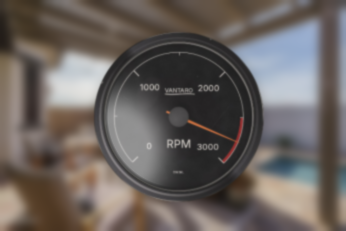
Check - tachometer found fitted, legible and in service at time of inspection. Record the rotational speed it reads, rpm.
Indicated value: 2750 rpm
